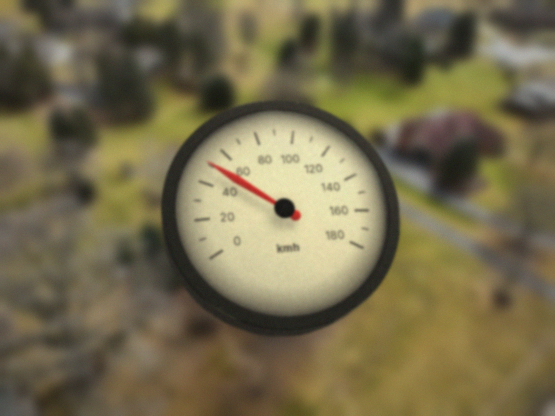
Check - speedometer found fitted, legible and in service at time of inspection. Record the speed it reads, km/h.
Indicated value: 50 km/h
